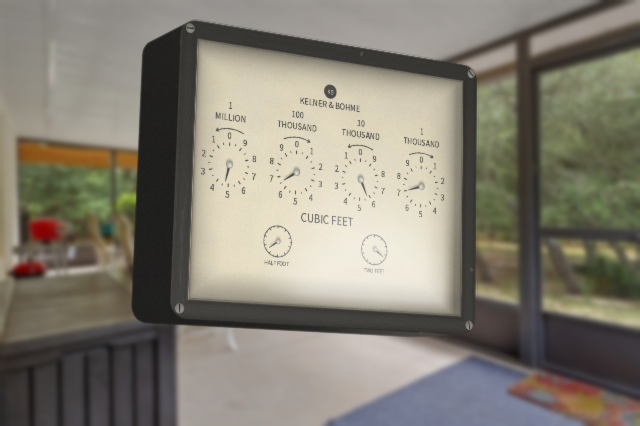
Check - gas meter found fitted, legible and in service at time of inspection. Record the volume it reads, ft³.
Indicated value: 465700 ft³
